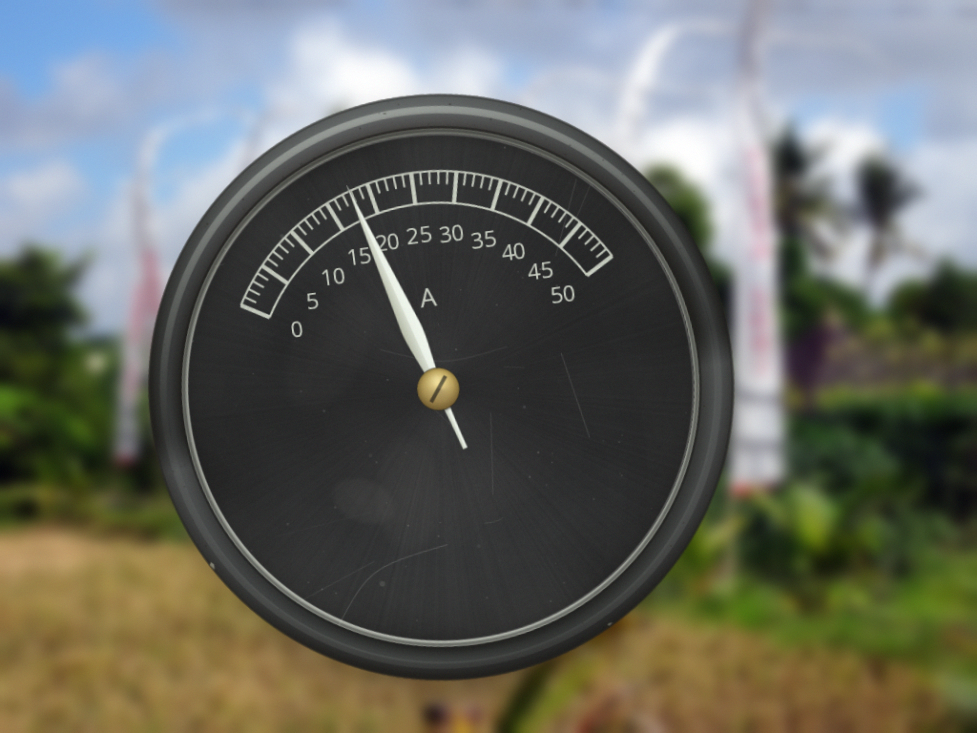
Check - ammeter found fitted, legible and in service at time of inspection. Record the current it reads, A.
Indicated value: 18 A
